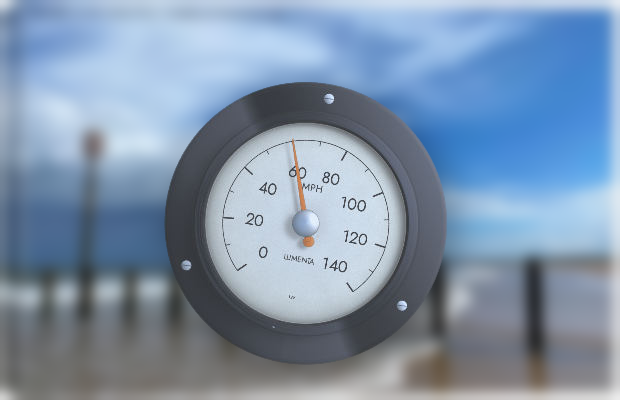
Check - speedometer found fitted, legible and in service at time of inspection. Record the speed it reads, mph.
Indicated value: 60 mph
